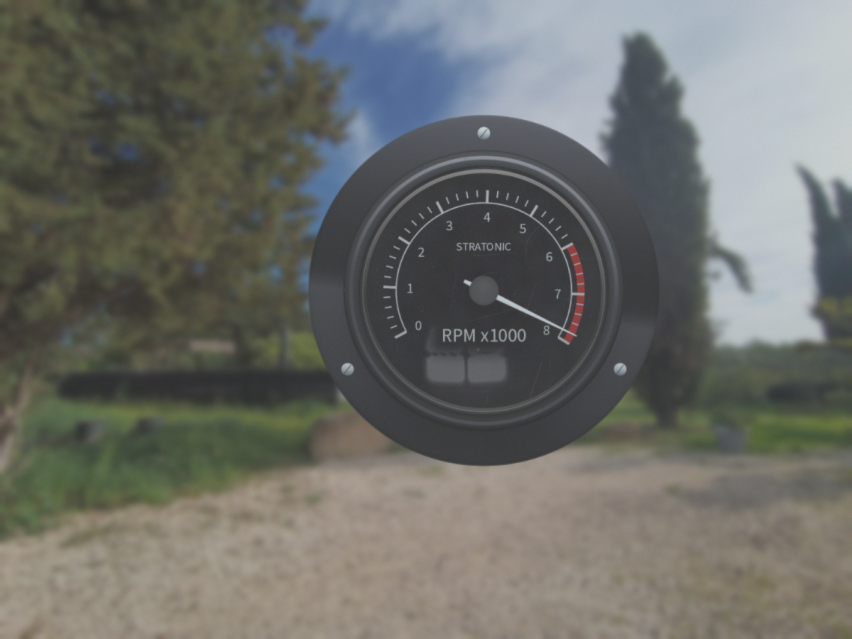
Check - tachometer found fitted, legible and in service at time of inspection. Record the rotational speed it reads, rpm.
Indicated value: 7800 rpm
